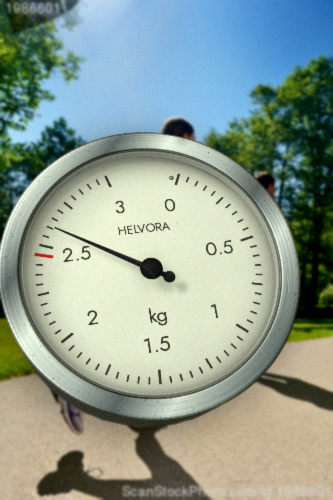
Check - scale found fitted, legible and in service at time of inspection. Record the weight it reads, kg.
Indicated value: 2.6 kg
